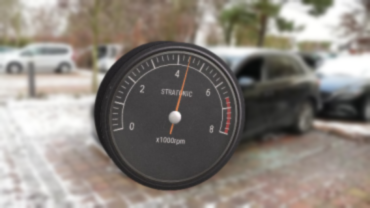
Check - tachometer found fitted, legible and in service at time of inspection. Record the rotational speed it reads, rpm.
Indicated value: 4400 rpm
